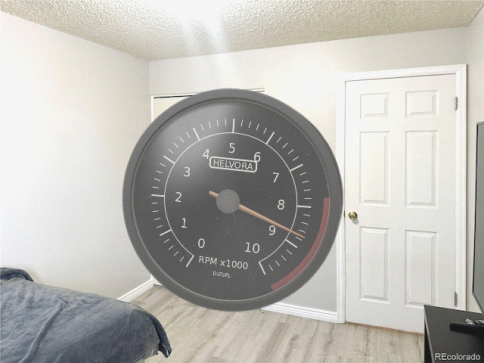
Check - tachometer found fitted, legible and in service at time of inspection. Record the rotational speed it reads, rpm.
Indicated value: 8700 rpm
